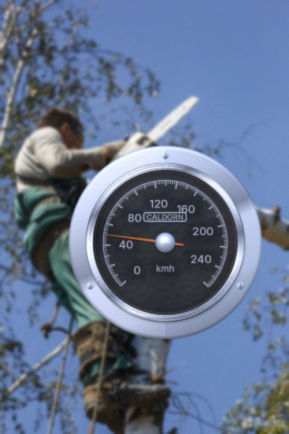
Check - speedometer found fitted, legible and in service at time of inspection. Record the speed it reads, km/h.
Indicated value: 50 km/h
